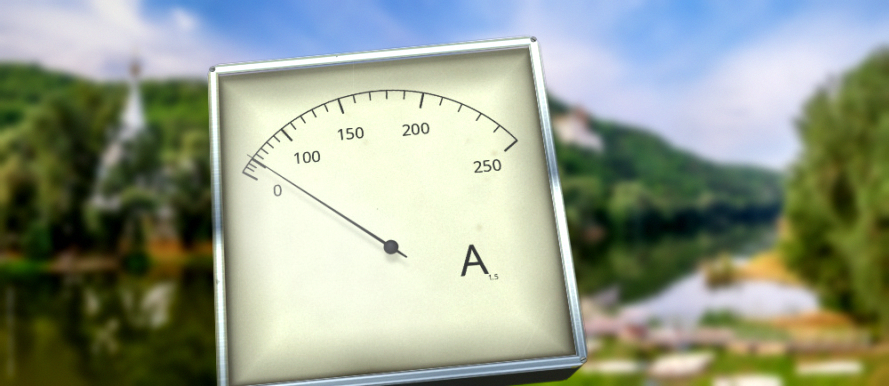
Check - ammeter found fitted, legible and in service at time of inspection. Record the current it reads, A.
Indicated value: 50 A
